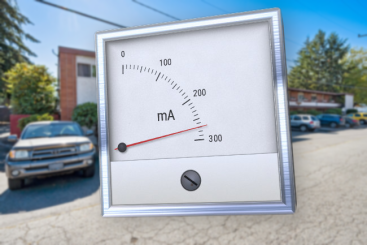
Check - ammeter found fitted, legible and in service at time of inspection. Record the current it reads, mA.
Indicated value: 270 mA
